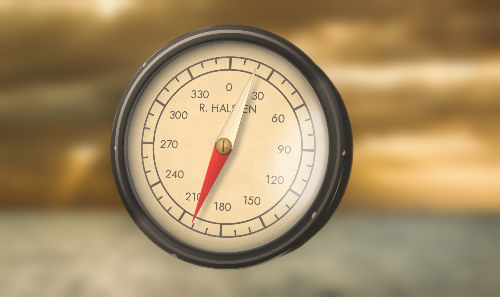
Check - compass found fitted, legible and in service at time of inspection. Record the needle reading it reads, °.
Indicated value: 200 °
